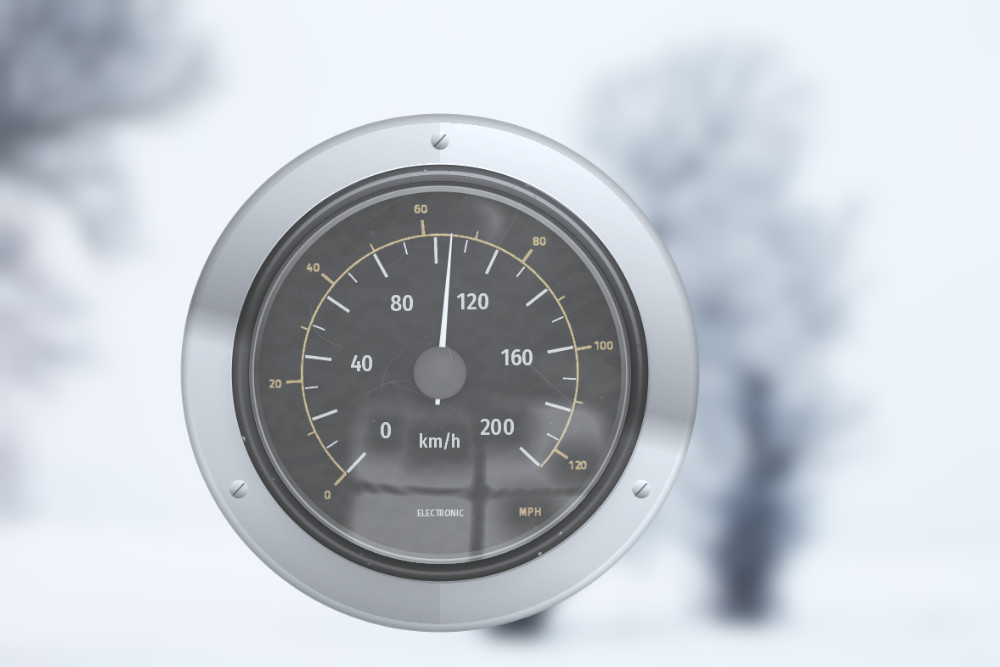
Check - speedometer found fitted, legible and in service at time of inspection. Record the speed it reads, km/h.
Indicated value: 105 km/h
